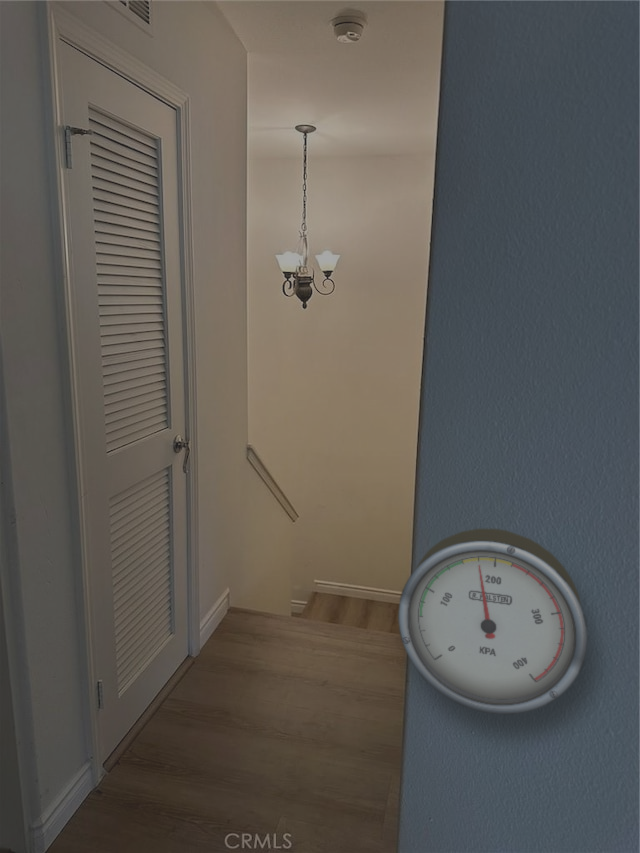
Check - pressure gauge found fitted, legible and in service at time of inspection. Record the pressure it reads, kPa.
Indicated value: 180 kPa
